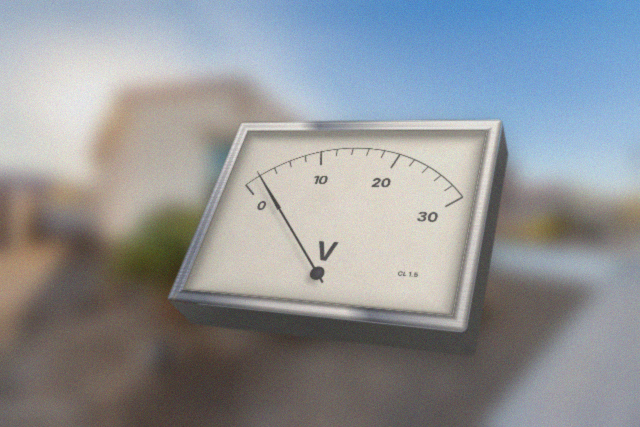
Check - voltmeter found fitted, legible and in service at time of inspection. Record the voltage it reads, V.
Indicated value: 2 V
